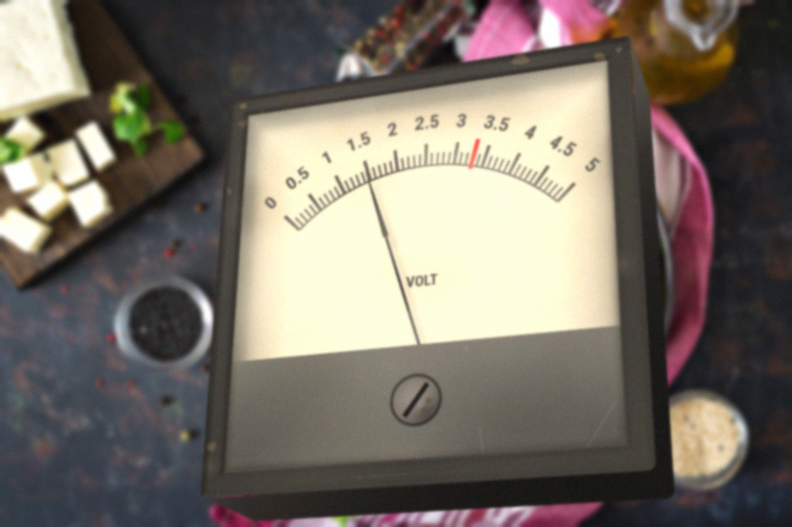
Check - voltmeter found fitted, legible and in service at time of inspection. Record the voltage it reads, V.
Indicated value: 1.5 V
